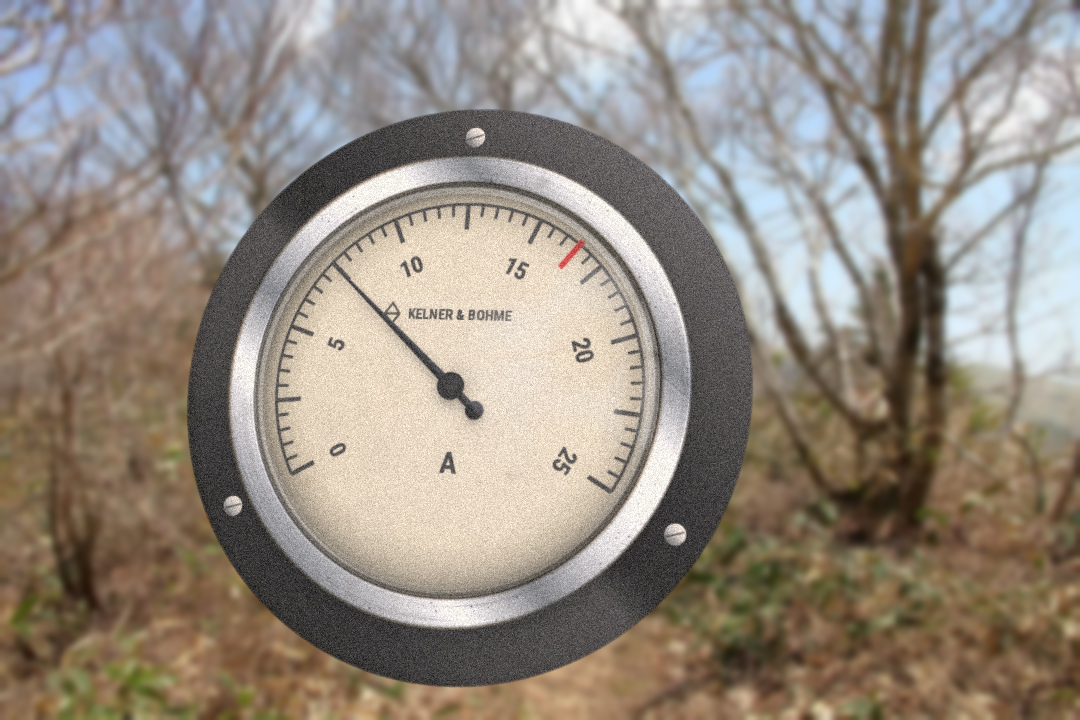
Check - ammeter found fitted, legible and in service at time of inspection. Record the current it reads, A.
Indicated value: 7.5 A
